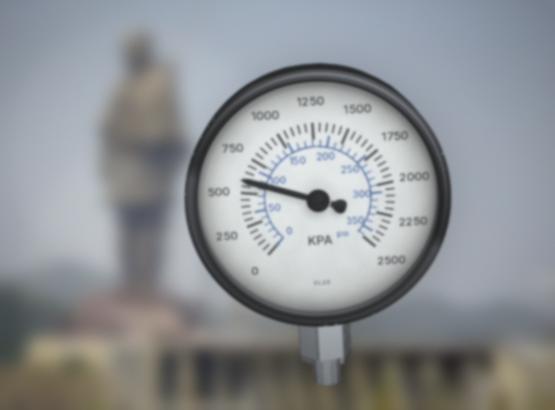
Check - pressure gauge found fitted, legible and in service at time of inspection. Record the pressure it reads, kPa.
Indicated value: 600 kPa
